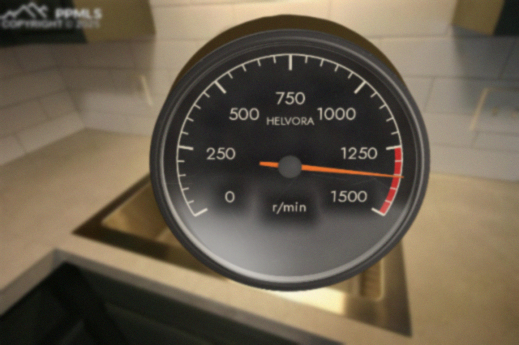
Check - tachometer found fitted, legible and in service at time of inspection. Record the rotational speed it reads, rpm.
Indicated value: 1350 rpm
